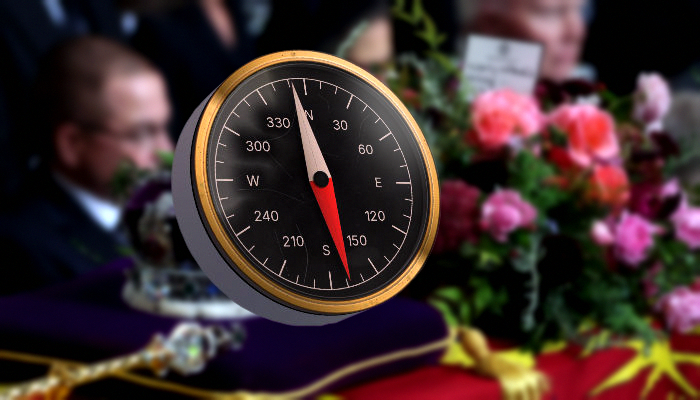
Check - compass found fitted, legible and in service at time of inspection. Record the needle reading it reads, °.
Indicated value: 170 °
